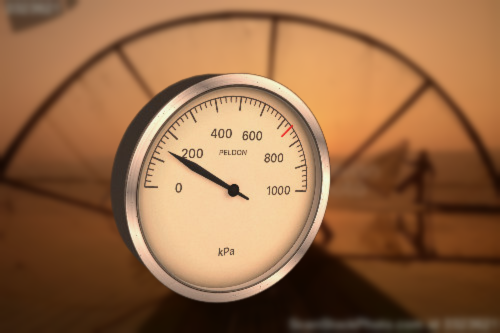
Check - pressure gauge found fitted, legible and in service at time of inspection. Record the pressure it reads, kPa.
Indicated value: 140 kPa
